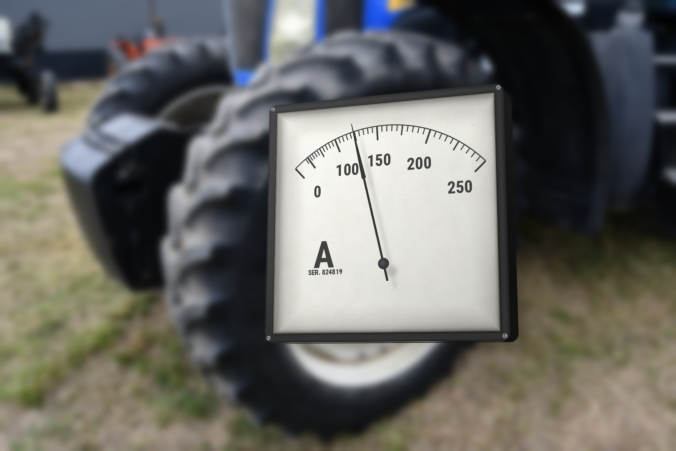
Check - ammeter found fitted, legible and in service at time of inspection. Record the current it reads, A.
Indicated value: 125 A
